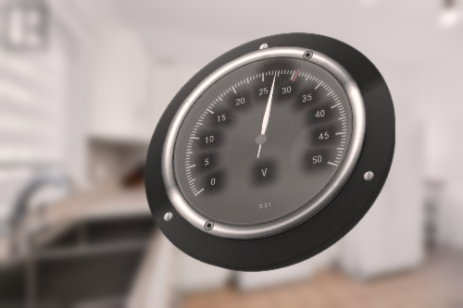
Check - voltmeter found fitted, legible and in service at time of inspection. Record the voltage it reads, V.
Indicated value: 27.5 V
